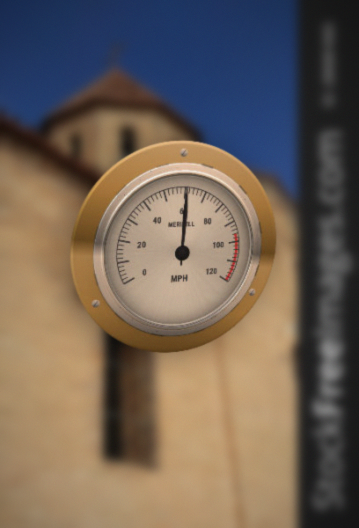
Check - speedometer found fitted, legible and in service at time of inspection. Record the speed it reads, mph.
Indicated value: 60 mph
